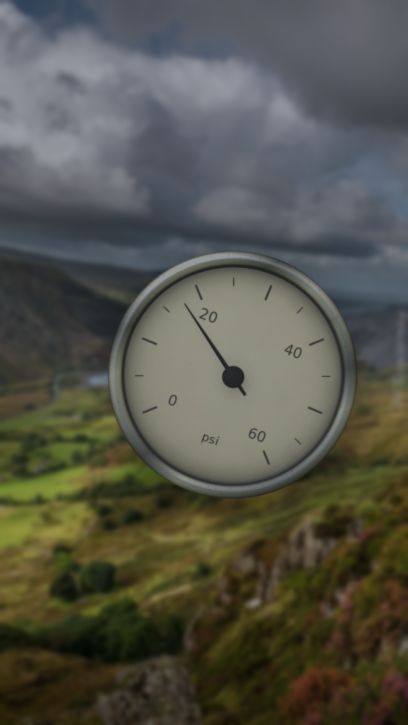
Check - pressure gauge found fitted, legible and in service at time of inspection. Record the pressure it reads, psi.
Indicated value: 17.5 psi
